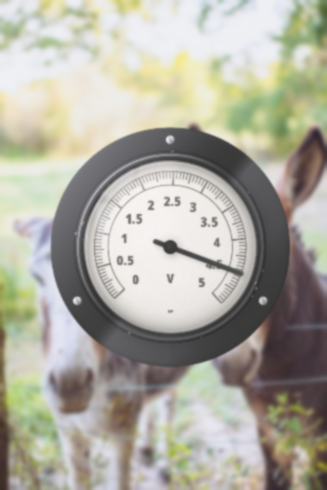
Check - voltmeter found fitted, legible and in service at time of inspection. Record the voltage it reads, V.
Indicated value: 4.5 V
